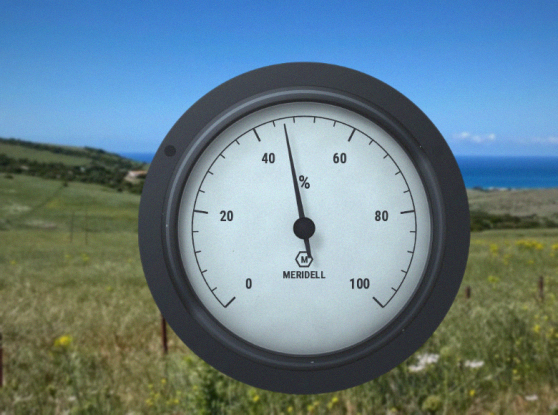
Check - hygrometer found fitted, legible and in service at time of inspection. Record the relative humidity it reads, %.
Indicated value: 46 %
